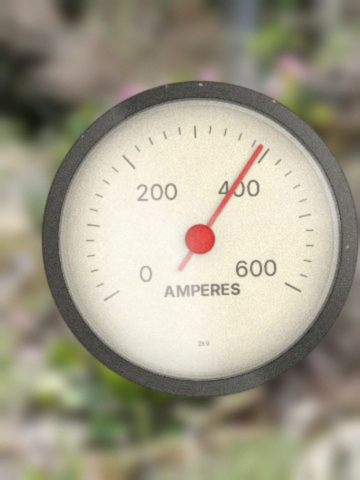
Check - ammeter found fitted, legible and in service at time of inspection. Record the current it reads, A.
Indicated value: 390 A
